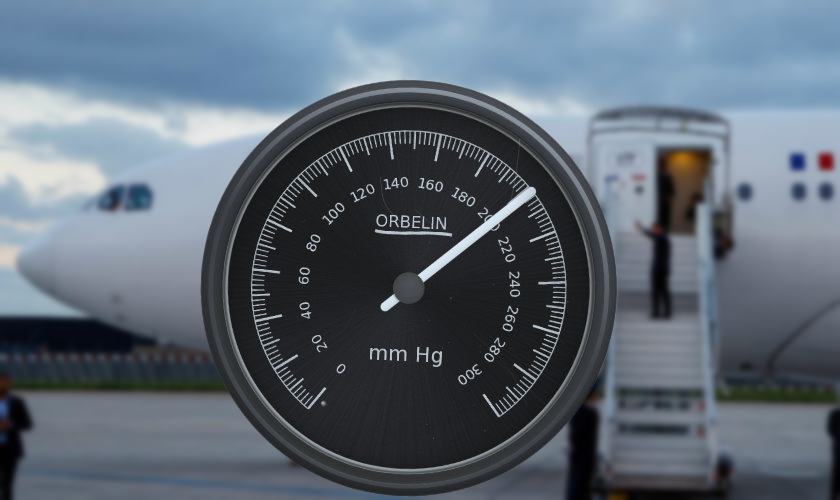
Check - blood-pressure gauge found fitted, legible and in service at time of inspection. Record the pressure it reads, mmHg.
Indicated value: 202 mmHg
